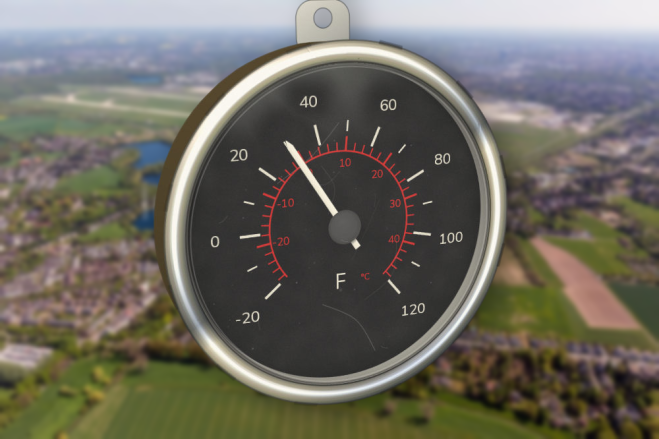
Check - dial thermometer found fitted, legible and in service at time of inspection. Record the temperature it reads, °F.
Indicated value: 30 °F
